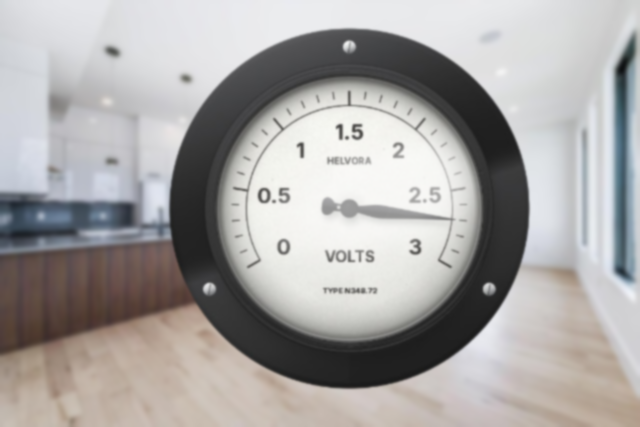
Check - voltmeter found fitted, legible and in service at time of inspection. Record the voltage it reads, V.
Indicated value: 2.7 V
